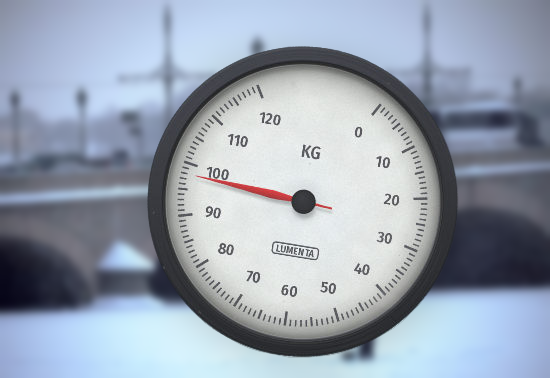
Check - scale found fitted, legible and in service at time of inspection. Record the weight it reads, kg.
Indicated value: 98 kg
